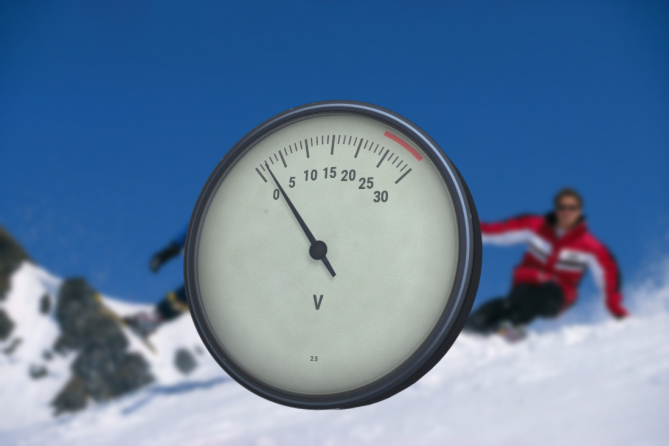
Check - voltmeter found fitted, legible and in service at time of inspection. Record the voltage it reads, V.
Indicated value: 2 V
